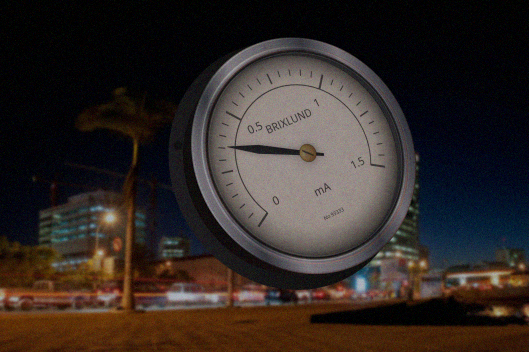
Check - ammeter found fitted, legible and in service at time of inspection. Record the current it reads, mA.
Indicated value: 0.35 mA
